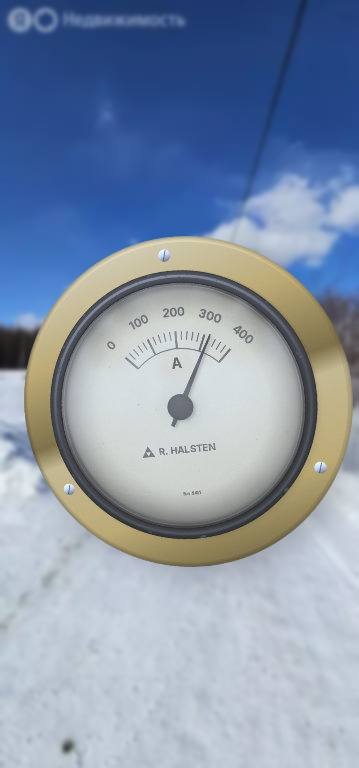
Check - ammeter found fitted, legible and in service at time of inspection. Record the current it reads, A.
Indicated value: 320 A
